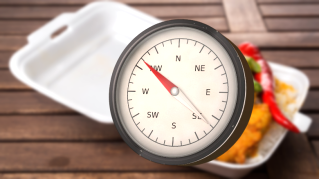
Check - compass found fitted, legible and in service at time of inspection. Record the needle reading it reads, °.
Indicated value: 310 °
